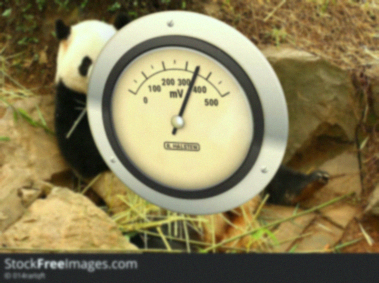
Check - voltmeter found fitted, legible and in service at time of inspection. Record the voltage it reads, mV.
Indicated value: 350 mV
